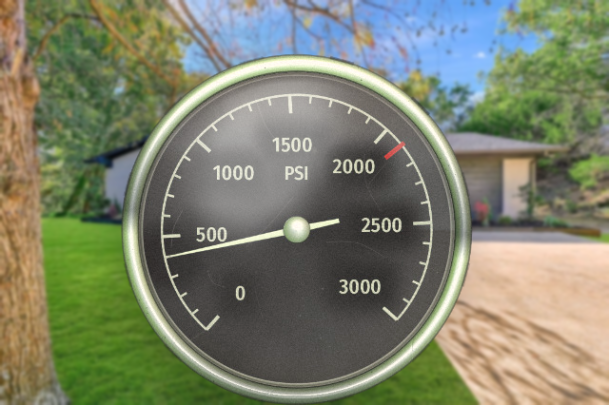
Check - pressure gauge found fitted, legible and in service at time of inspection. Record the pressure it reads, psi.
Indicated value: 400 psi
